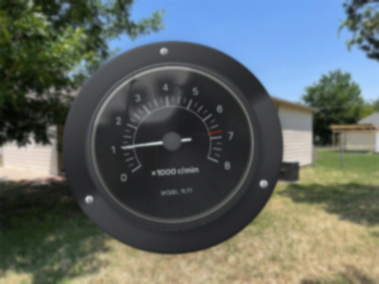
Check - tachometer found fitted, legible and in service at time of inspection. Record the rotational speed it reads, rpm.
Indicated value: 1000 rpm
